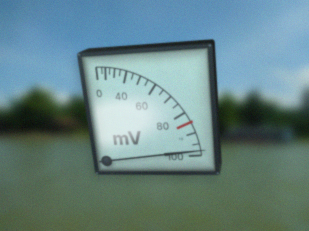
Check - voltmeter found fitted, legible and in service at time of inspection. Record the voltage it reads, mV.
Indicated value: 97.5 mV
